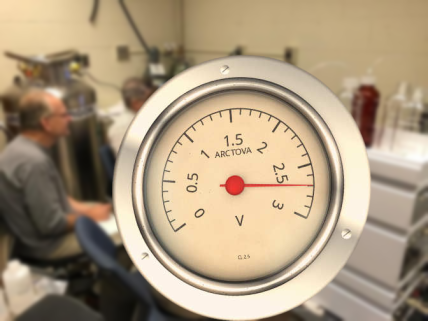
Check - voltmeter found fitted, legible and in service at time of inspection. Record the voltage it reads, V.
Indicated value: 2.7 V
